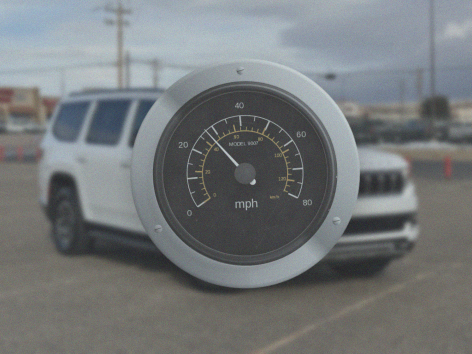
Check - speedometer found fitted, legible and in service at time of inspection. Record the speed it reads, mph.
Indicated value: 27.5 mph
